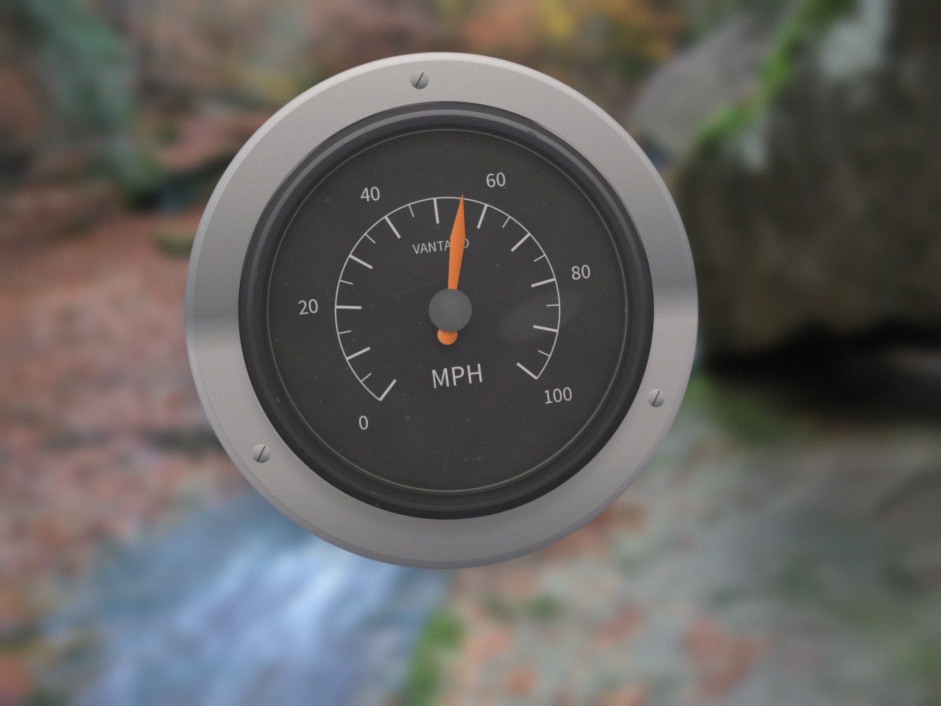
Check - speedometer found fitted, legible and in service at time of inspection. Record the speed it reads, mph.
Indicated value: 55 mph
